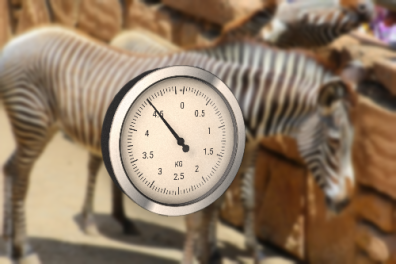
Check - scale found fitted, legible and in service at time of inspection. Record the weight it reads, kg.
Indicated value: 4.5 kg
